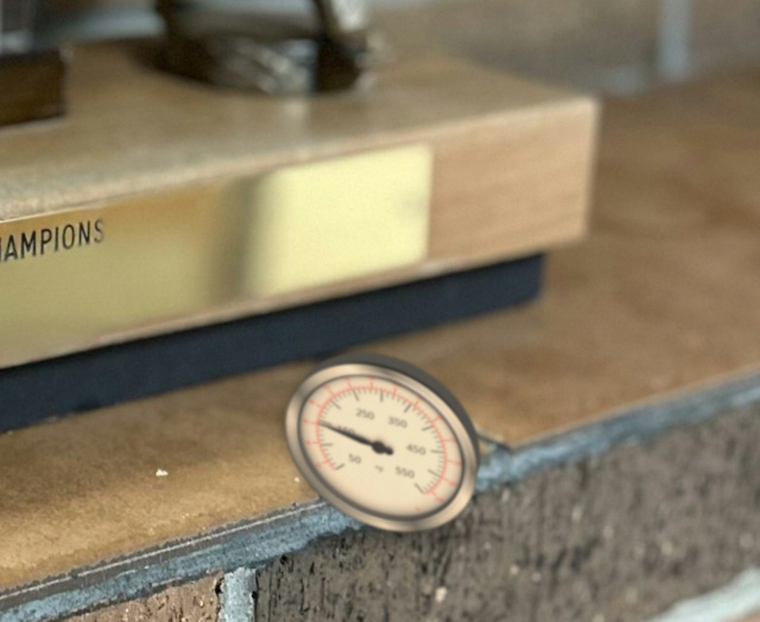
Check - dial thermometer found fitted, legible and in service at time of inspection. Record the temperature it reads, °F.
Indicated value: 150 °F
